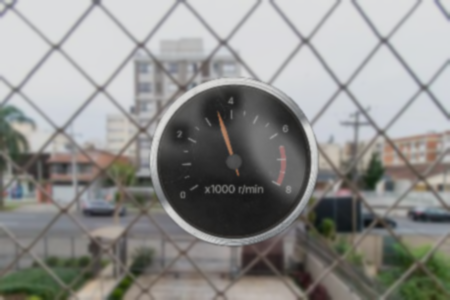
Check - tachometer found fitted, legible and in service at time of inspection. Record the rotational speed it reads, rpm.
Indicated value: 3500 rpm
